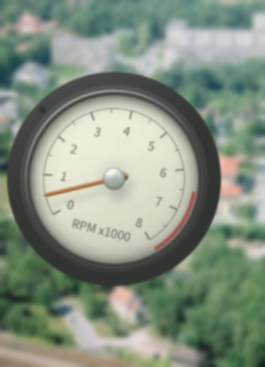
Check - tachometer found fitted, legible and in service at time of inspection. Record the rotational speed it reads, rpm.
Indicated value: 500 rpm
